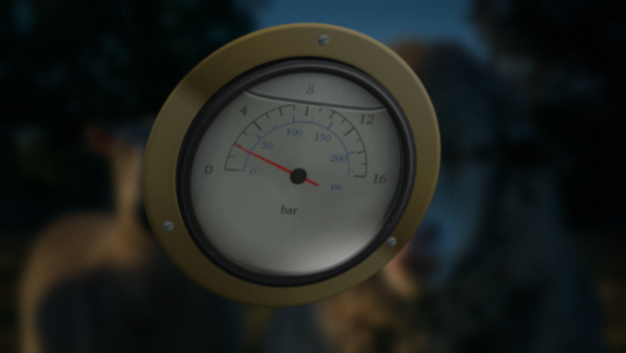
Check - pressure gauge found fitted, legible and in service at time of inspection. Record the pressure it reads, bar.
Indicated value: 2 bar
